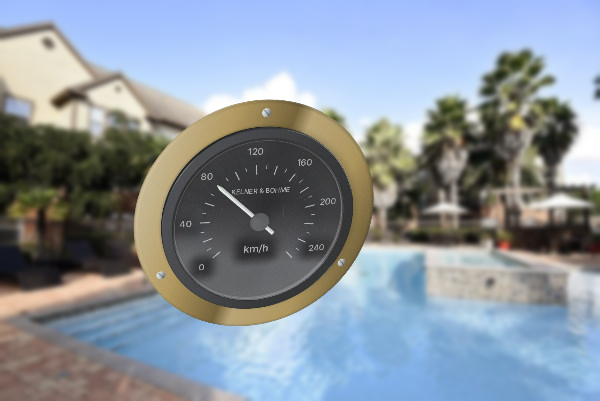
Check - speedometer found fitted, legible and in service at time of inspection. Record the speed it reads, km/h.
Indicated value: 80 km/h
